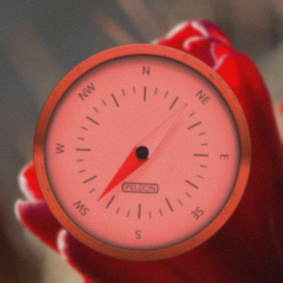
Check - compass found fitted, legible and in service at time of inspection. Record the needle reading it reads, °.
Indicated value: 220 °
